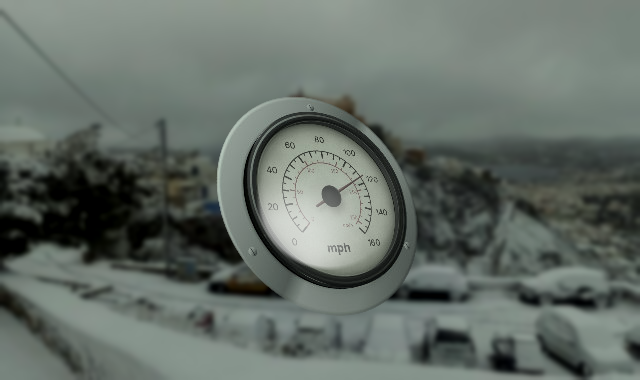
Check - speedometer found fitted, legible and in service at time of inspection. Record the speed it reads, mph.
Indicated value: 115 mph
